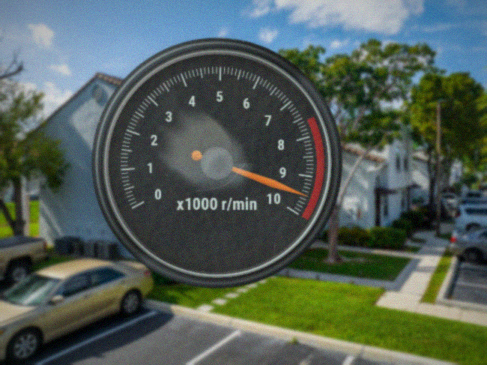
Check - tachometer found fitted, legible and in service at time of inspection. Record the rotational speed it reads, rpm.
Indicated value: 9500 rpm
